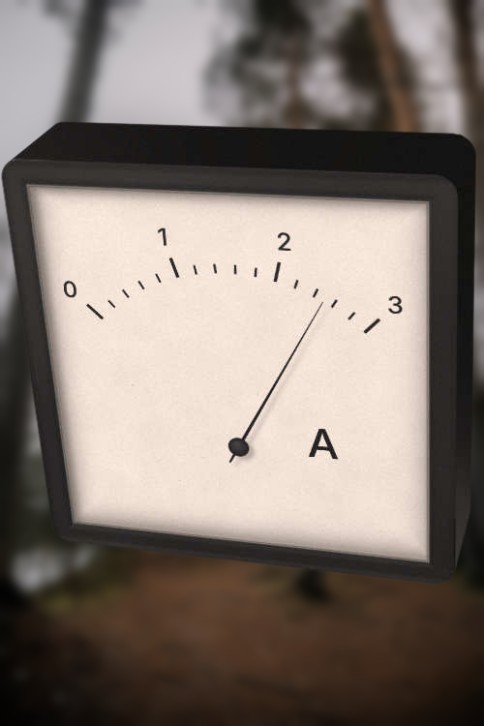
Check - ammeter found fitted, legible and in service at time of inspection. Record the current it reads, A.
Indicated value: 2.5 A
